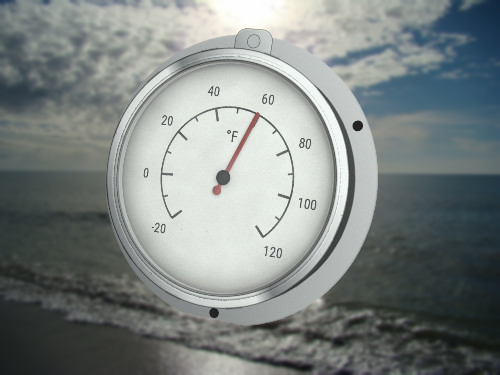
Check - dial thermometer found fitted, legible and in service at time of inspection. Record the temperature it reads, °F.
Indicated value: 60 °F
